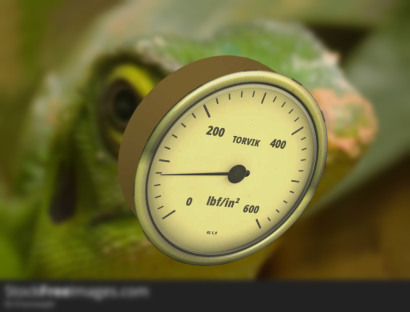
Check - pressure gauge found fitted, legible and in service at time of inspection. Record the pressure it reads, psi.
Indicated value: 80 psi
